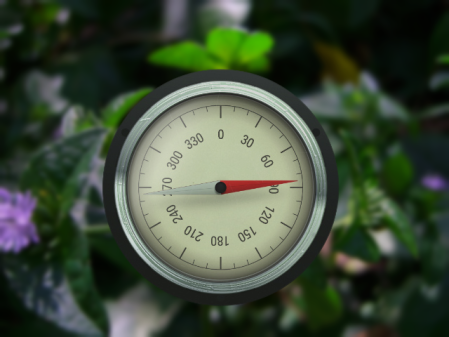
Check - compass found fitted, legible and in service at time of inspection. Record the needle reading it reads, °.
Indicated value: 85 °
